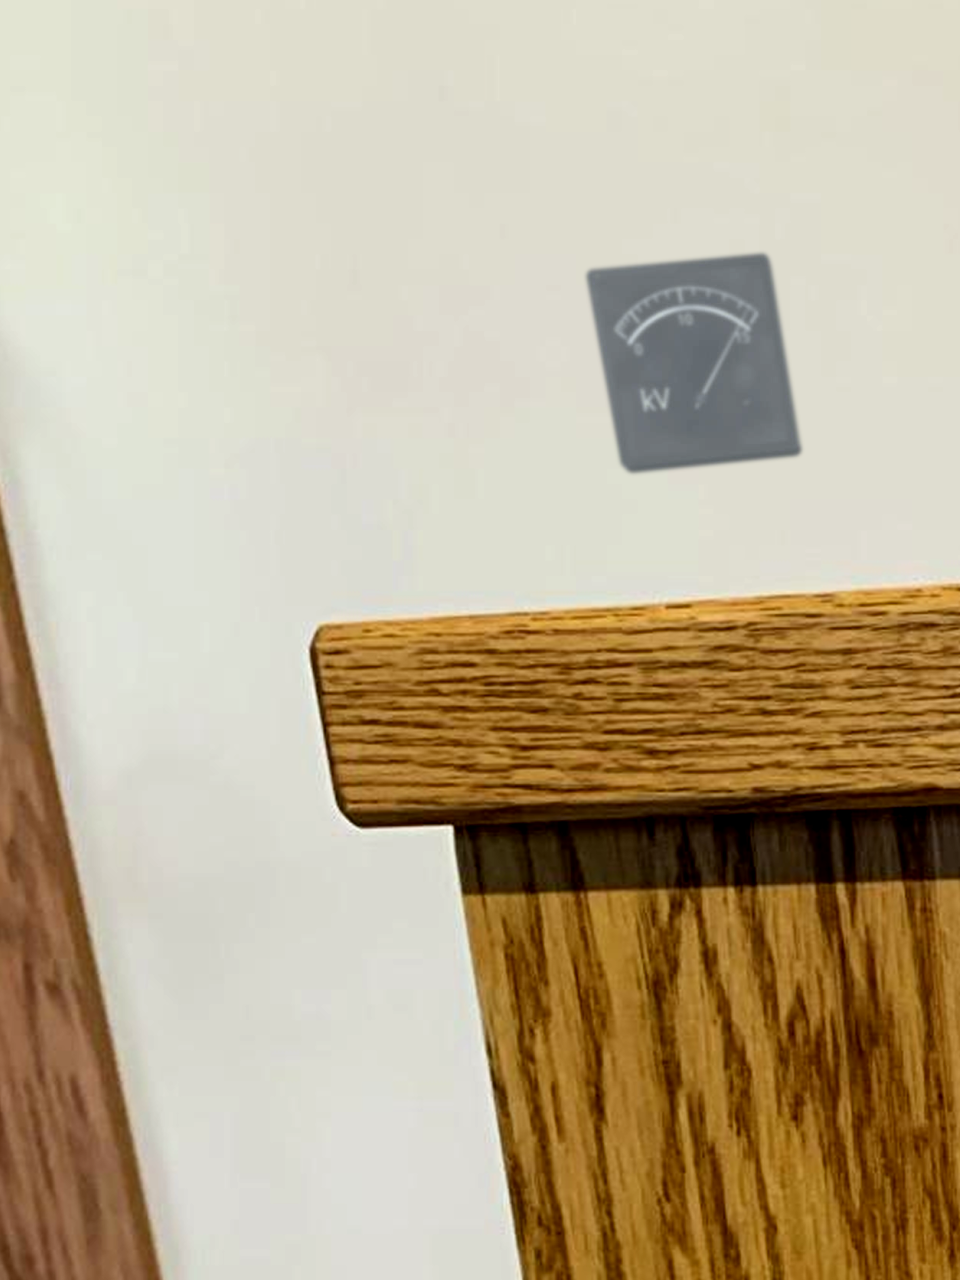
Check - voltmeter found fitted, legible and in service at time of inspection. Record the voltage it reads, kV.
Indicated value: 14.5 kV
